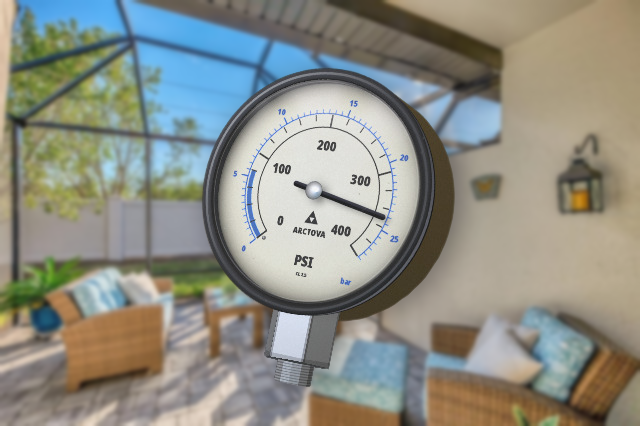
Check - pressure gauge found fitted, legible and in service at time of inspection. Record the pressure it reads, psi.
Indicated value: 350 psi
